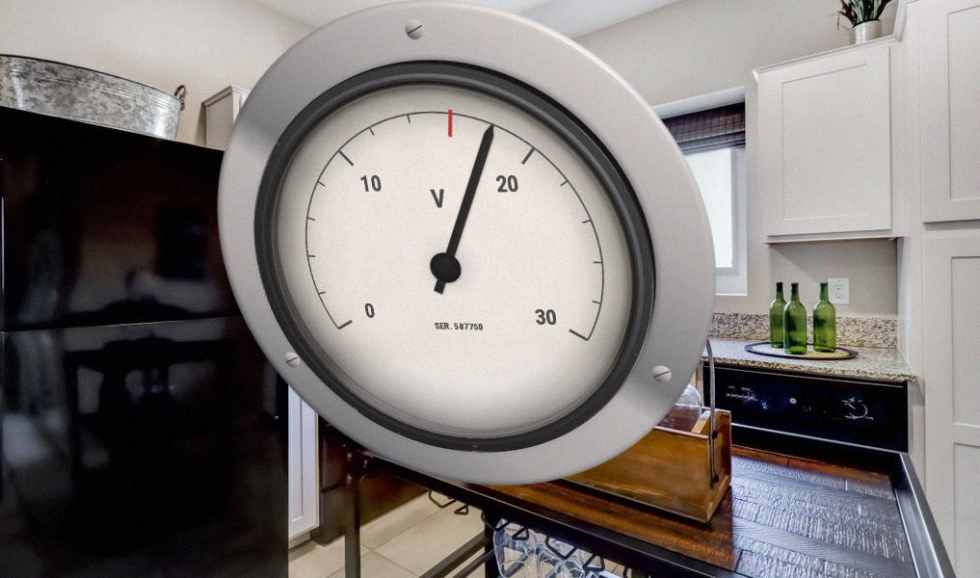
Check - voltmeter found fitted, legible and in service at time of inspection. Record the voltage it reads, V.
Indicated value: 18 V
